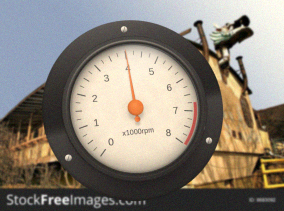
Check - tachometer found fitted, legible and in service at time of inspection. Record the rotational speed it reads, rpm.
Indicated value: 4000 rpm
